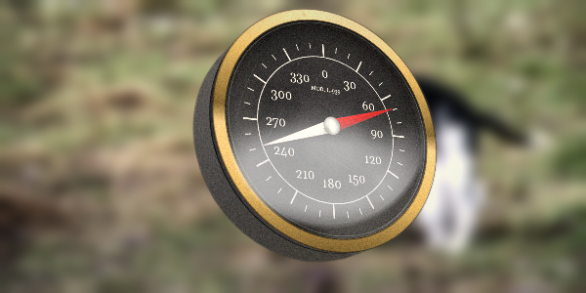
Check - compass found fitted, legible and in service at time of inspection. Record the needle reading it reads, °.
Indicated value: 70 °
